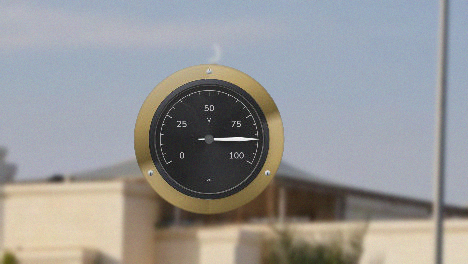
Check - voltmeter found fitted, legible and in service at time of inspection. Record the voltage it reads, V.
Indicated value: 87.5 V
